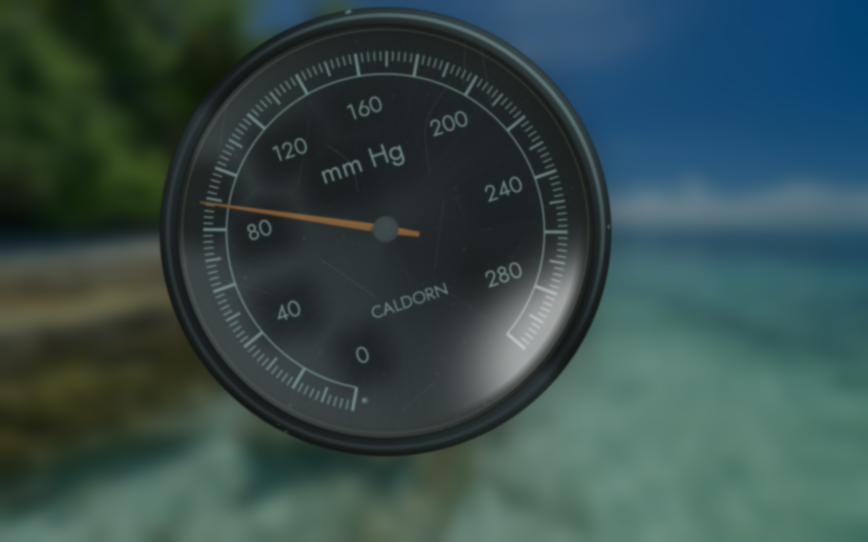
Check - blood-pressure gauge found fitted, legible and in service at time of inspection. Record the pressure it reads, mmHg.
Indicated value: 88 mmHg
